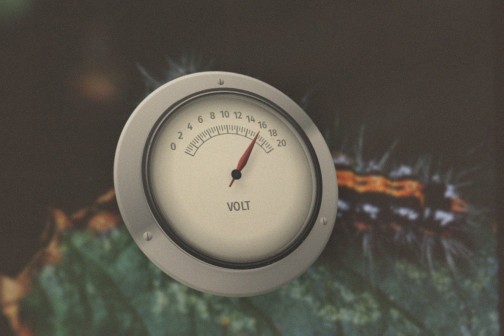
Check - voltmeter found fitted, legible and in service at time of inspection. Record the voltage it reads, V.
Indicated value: 16 V
